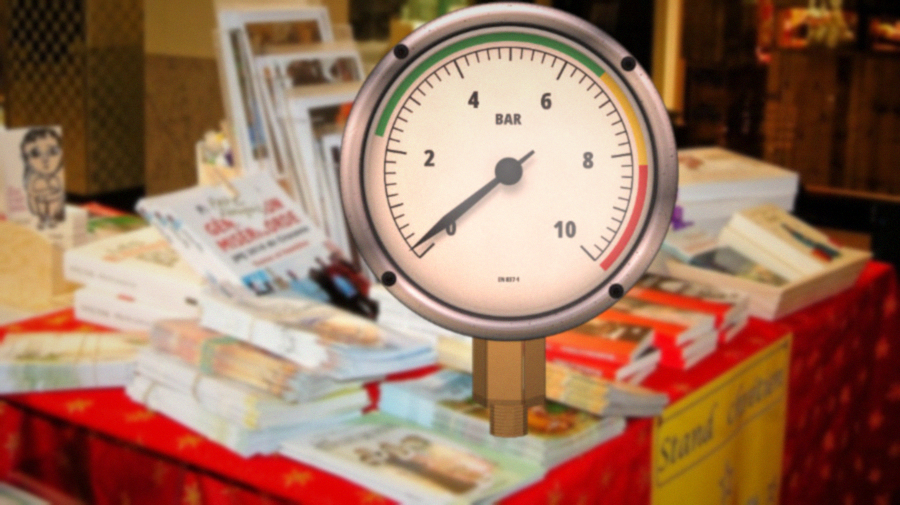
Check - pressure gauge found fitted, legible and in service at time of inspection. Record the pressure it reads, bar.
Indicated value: 0.2 bar
